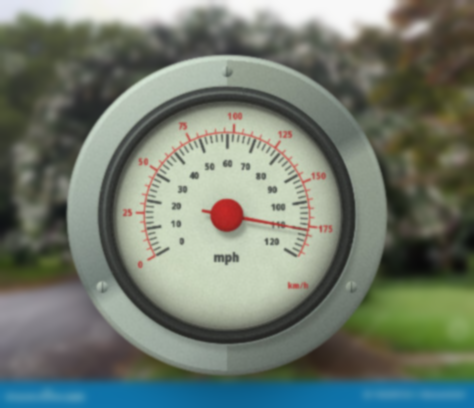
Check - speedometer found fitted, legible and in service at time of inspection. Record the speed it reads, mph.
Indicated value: 110 mph
